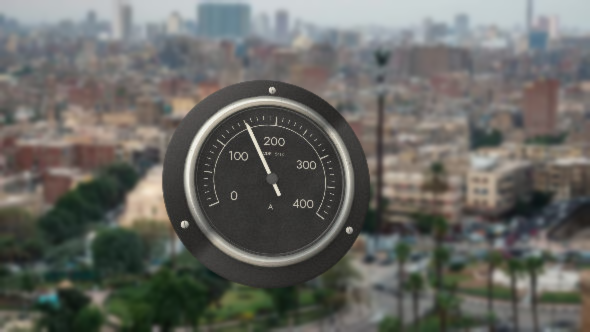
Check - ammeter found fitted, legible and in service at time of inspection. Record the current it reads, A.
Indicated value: 150 A
